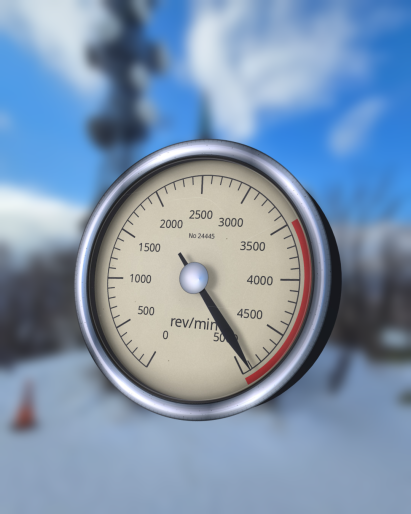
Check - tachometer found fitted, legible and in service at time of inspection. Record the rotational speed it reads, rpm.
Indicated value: 4900 rpm
